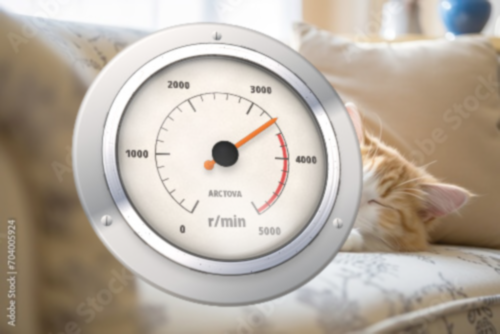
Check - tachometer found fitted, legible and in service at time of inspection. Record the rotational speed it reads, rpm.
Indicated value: 3400 rpm
